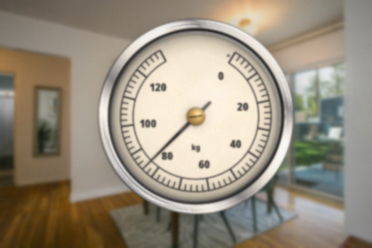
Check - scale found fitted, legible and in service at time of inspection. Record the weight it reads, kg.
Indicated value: 84 kg
